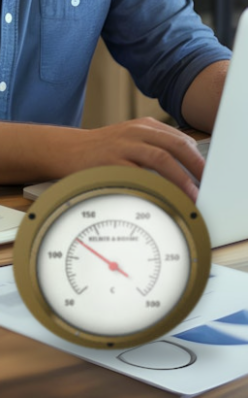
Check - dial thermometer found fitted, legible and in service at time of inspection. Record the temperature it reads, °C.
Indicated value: 125 °C
